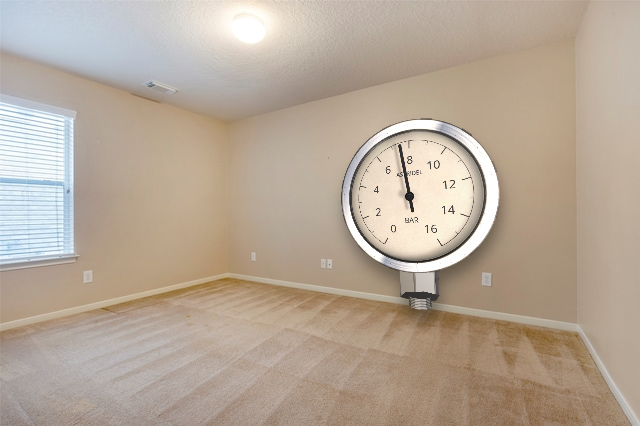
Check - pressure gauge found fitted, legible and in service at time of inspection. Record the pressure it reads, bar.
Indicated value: 7.5 bar
